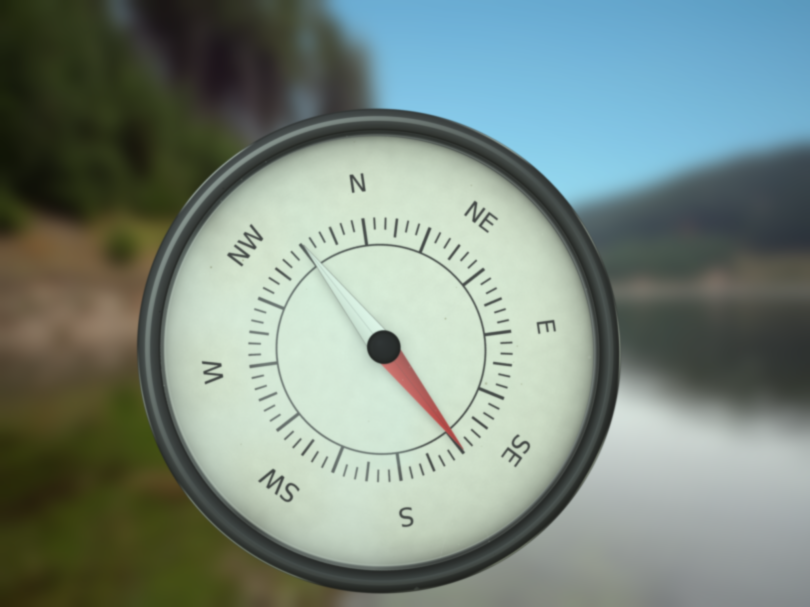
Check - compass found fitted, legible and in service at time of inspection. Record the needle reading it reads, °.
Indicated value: 150 °
